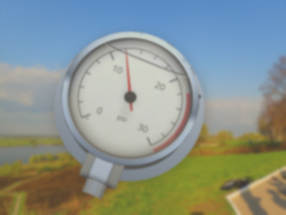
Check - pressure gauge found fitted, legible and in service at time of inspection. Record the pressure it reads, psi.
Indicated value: 12 psi
